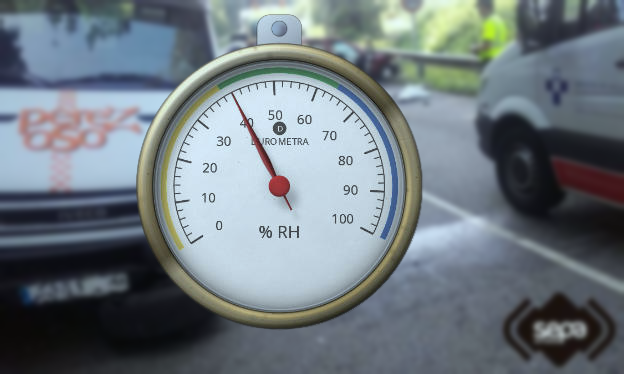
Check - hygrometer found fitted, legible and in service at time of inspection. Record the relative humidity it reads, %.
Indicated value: 40 %
